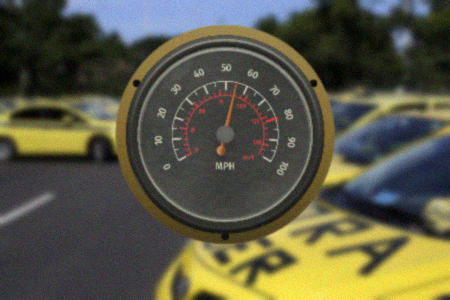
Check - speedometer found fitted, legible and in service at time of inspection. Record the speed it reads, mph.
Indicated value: 55 mph
